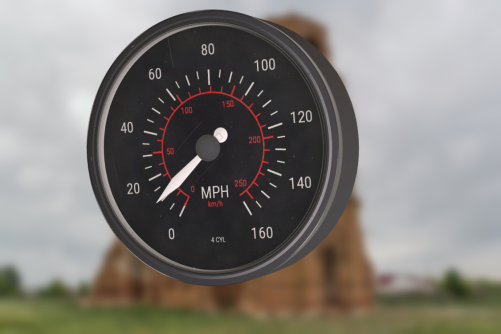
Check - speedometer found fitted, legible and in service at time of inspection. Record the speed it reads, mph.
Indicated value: 10 mph
